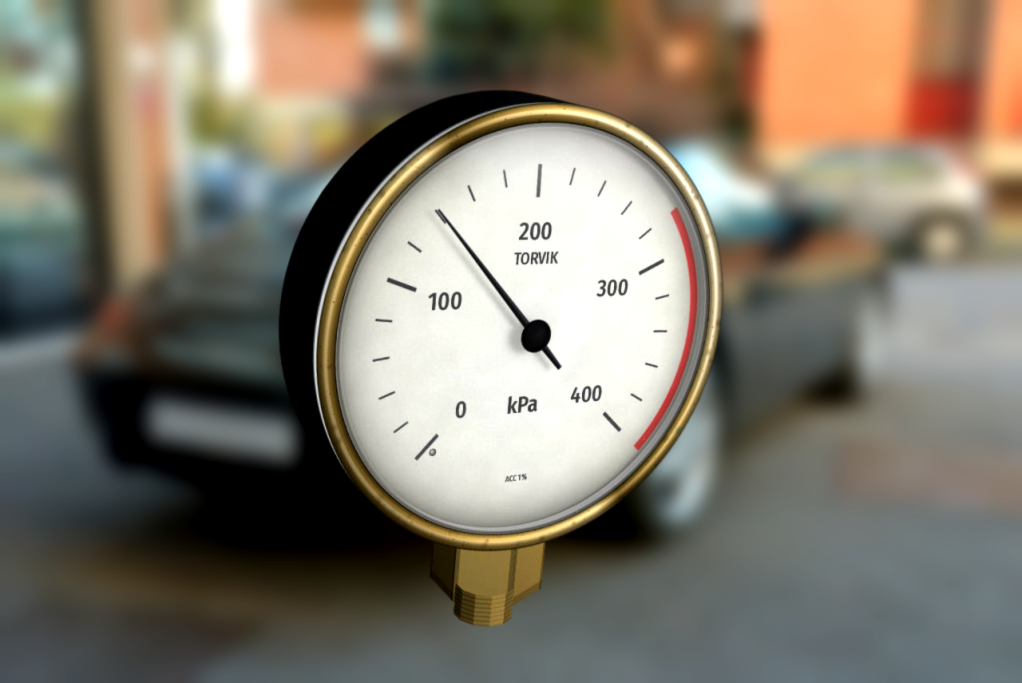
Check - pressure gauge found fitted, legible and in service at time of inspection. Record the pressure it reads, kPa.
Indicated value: 140 kPa
